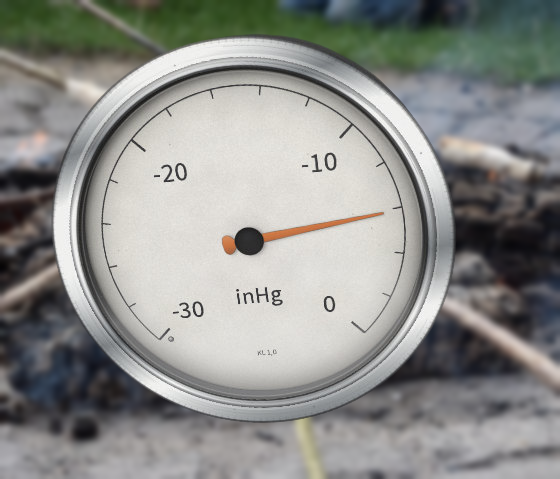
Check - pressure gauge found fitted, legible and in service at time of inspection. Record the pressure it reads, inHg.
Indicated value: -6 inHg
